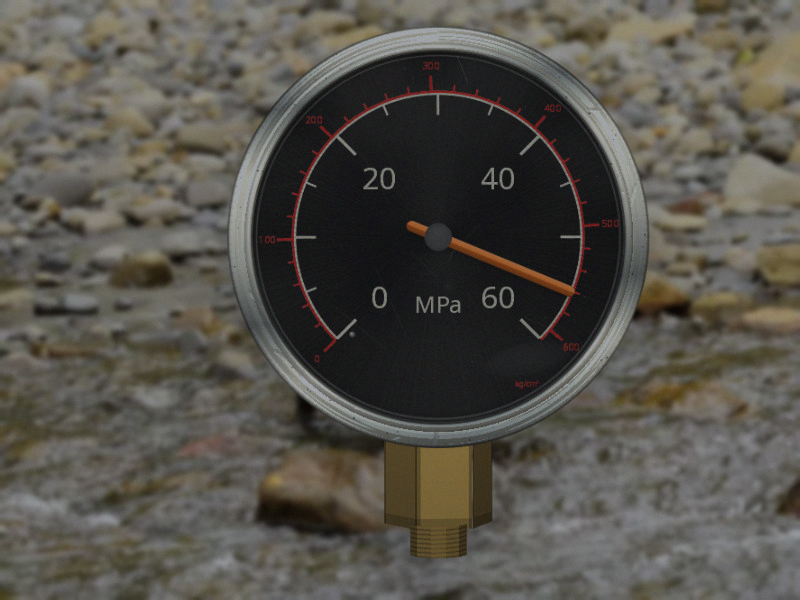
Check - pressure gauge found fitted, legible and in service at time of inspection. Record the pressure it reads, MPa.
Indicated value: 55 MPa
